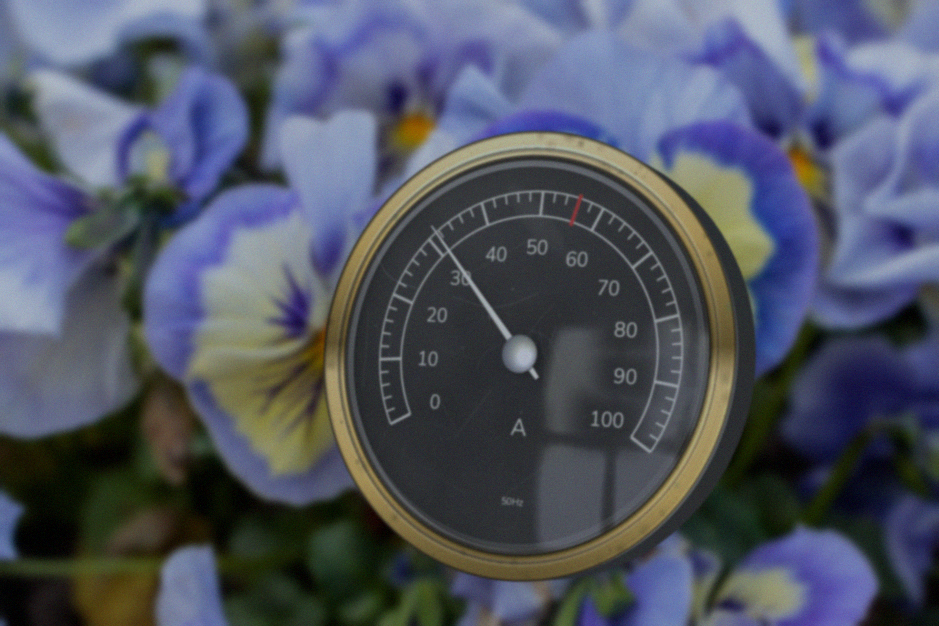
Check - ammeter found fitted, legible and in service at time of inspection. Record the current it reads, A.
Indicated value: 32 A
